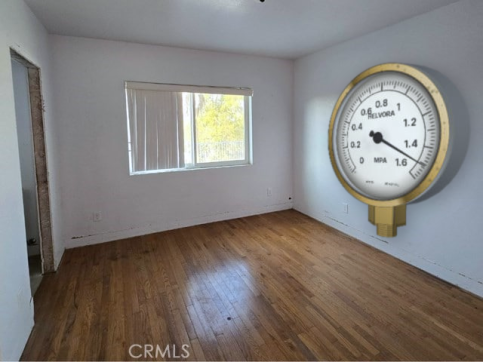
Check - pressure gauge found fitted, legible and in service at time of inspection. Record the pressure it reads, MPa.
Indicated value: 1.5 MPa
